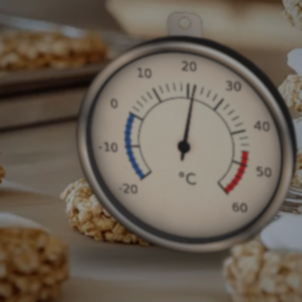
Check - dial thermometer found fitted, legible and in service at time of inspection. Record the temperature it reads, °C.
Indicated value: 22 °C
